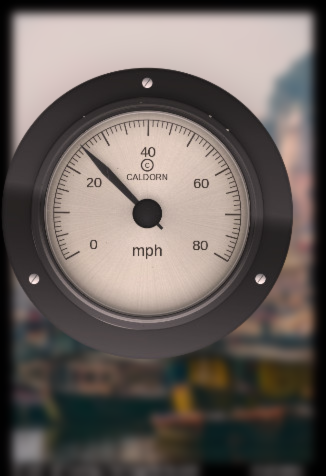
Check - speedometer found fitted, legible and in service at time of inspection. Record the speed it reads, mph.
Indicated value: 25 mph
